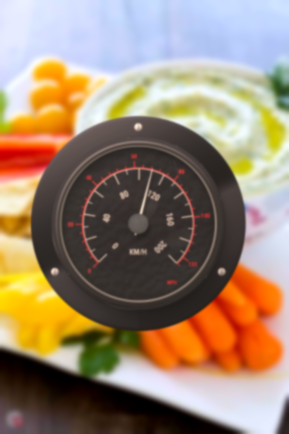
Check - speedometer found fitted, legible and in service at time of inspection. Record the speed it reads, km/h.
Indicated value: 110 km/h
